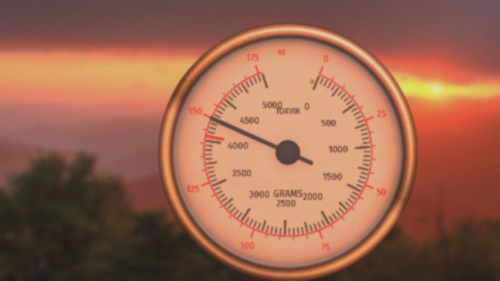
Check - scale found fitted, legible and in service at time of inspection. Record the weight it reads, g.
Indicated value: 4250 g
